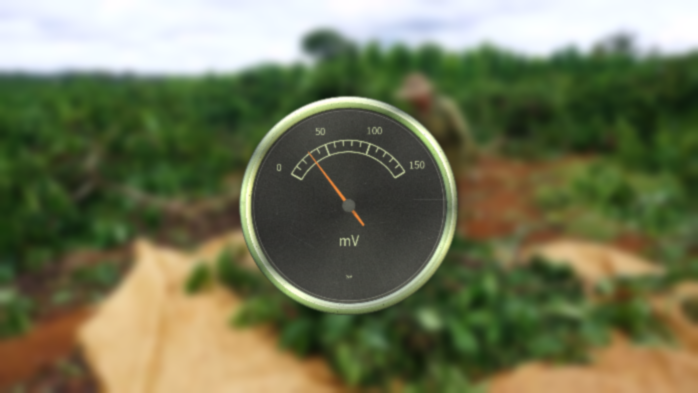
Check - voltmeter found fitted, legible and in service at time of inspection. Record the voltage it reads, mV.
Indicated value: 30 mV
